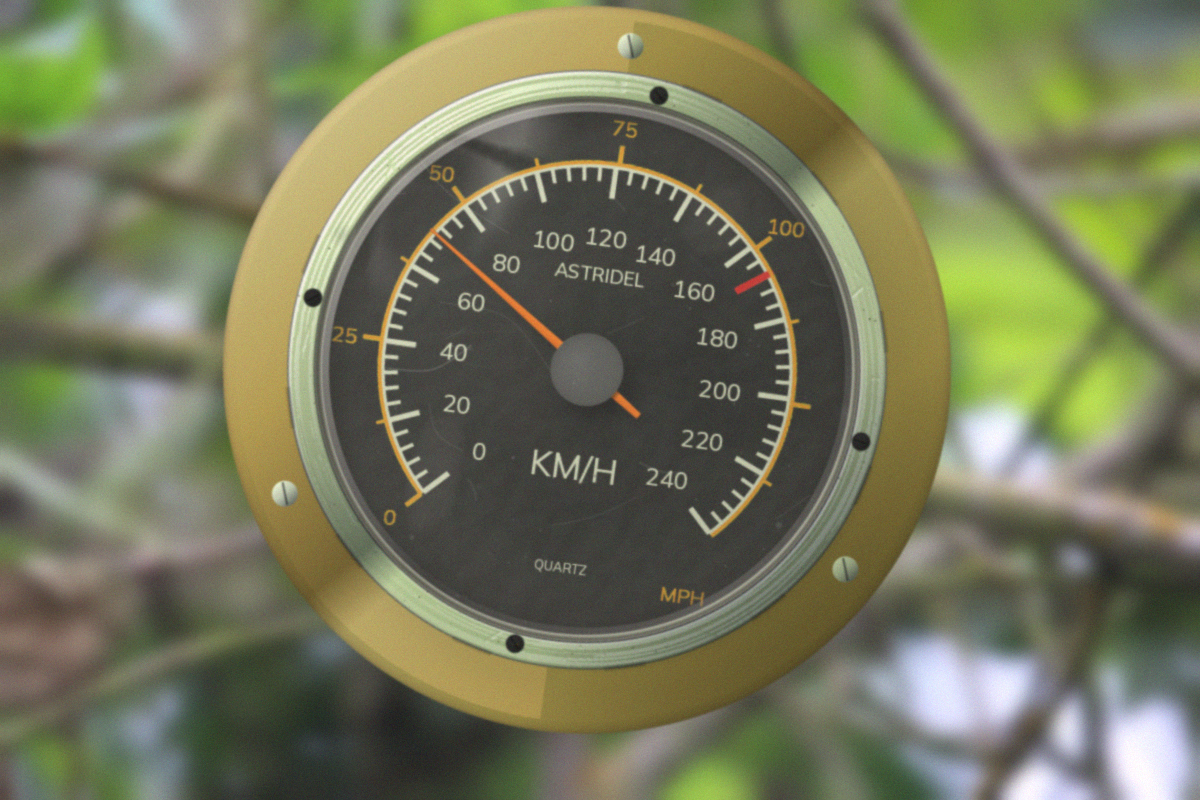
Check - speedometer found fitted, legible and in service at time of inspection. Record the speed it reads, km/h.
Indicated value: 70 km/h
